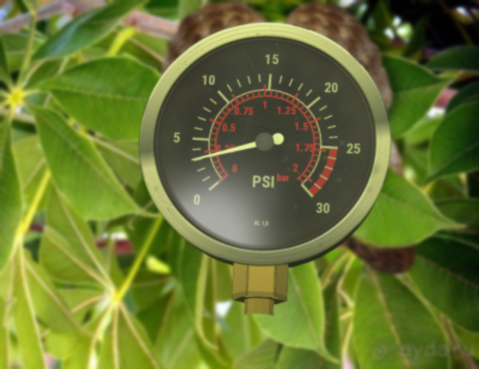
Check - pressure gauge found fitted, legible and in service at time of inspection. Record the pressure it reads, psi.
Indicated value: 3 psi
